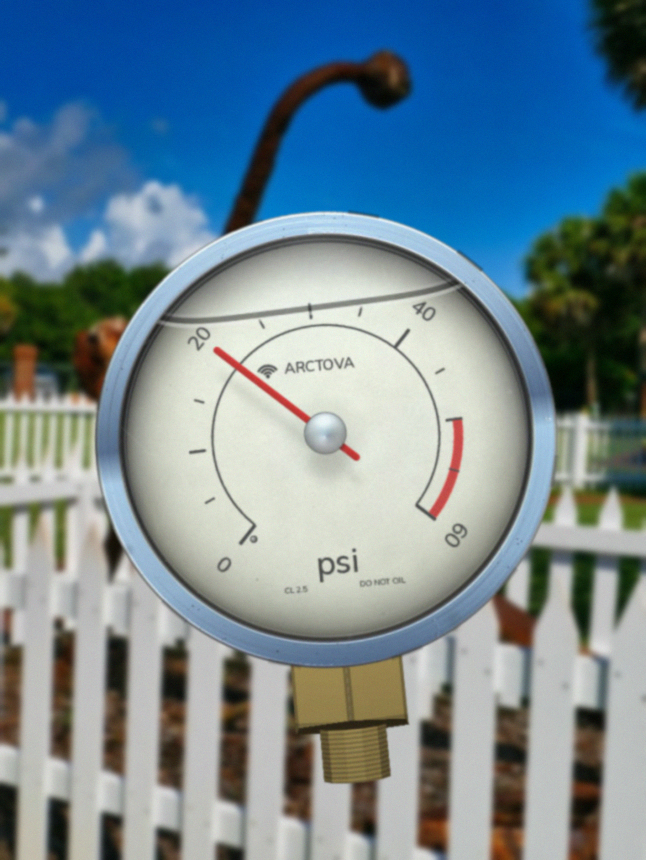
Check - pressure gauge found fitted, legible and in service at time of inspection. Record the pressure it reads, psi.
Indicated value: 20 psi
